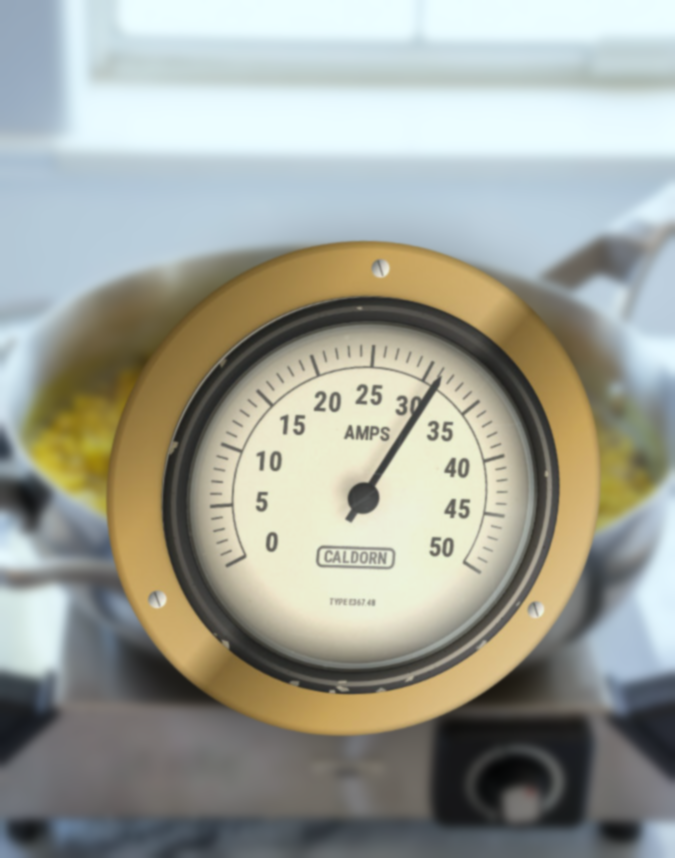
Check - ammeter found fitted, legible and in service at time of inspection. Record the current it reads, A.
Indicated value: 31 A
